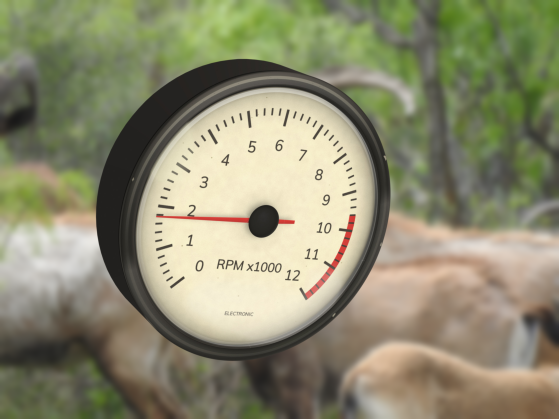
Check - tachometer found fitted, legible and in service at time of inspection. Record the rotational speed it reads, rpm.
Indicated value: 1800 rpm
